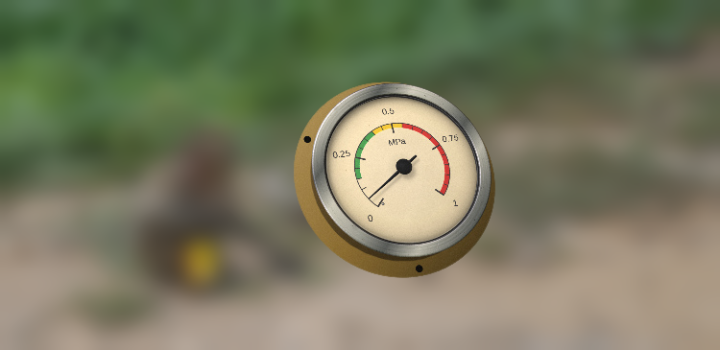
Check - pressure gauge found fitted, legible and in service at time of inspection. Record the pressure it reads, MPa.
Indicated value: 0.05 MPa
